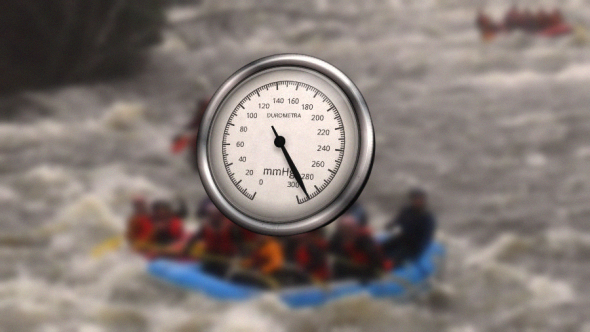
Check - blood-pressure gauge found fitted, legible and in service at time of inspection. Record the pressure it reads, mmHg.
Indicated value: 290 mmHg
